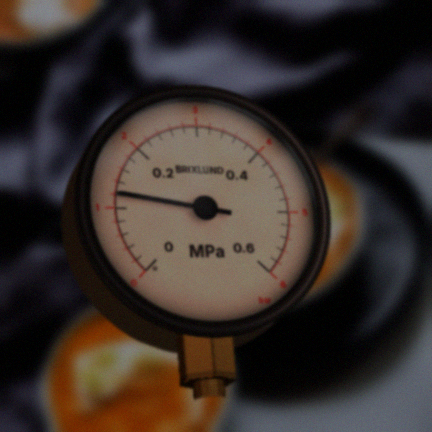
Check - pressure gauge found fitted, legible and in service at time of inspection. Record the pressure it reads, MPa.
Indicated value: 0.12 MPa
